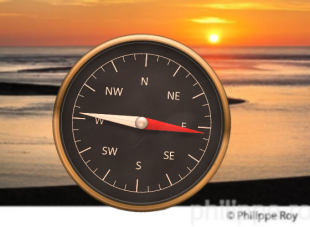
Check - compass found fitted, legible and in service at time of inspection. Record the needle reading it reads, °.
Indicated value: 95 °
